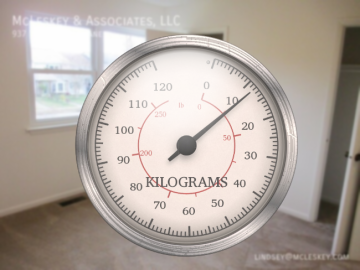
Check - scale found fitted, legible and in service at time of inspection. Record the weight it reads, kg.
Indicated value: 12 kg
